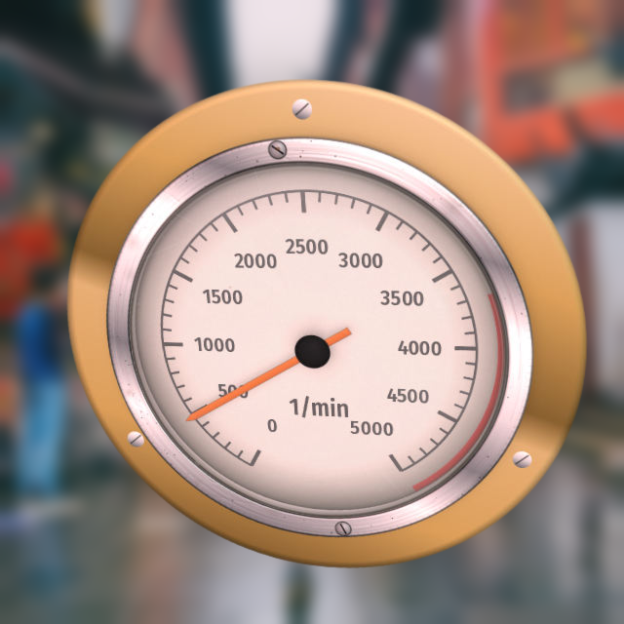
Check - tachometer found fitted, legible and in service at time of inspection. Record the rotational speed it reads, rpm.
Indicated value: 500 rpm
